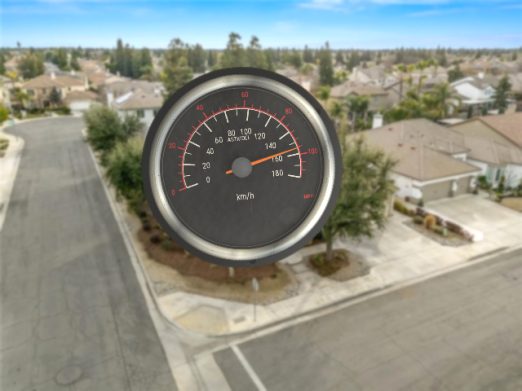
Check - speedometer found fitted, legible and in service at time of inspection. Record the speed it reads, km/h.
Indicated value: 155 km/h
